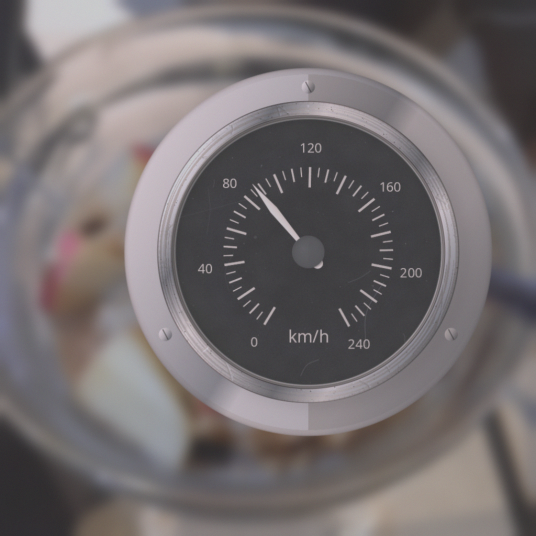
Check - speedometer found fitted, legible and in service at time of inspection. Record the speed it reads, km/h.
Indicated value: 87.5 km/h
